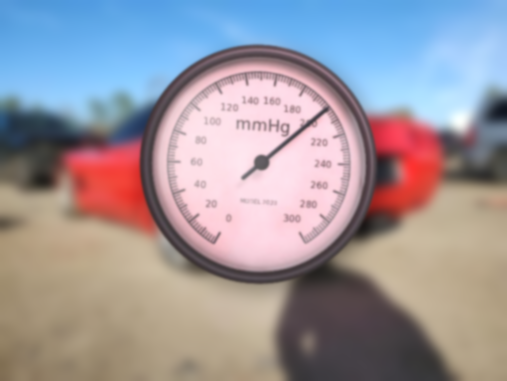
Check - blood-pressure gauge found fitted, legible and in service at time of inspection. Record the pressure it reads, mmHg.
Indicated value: 200 mmHg
